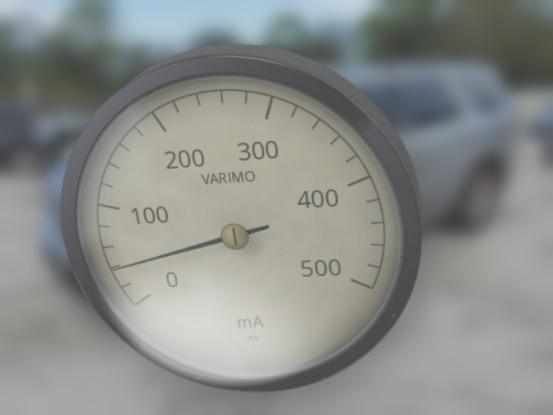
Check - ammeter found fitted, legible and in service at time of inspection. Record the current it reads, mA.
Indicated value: 40 mA
